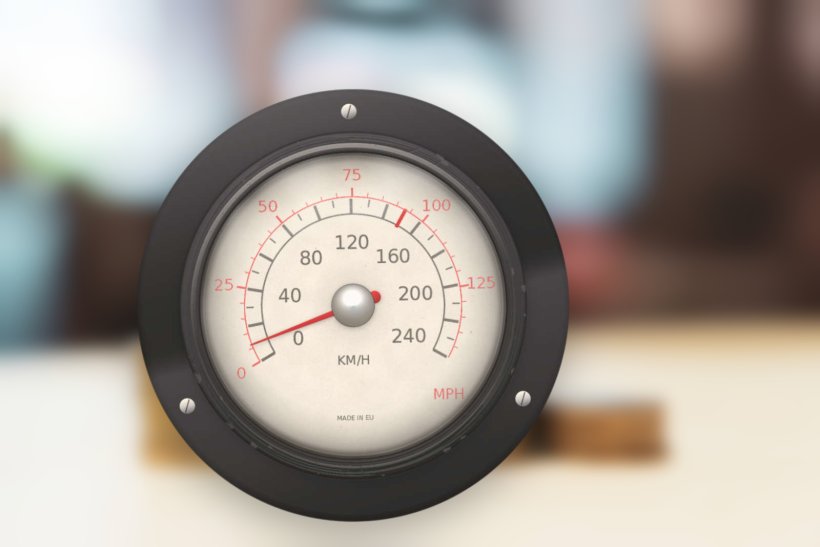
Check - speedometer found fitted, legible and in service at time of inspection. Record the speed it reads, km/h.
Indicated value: 10 km/h
